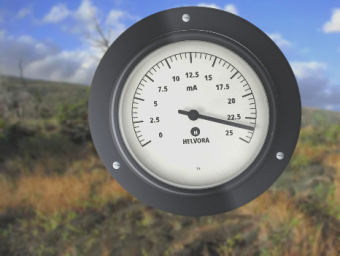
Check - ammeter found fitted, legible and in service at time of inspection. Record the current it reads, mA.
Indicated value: 23.5 mA
